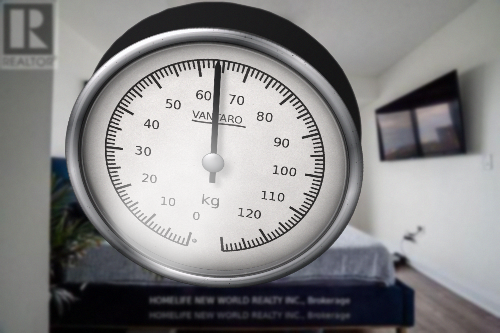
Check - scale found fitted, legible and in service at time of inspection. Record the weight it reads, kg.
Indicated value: 64 kg
